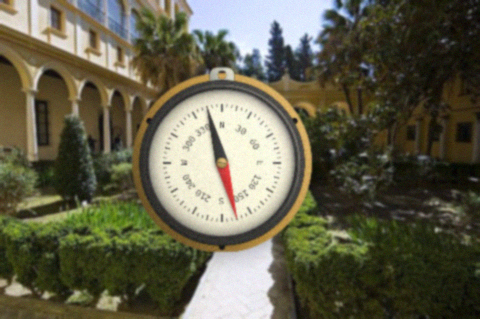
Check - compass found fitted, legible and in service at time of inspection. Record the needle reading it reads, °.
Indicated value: 165 °
